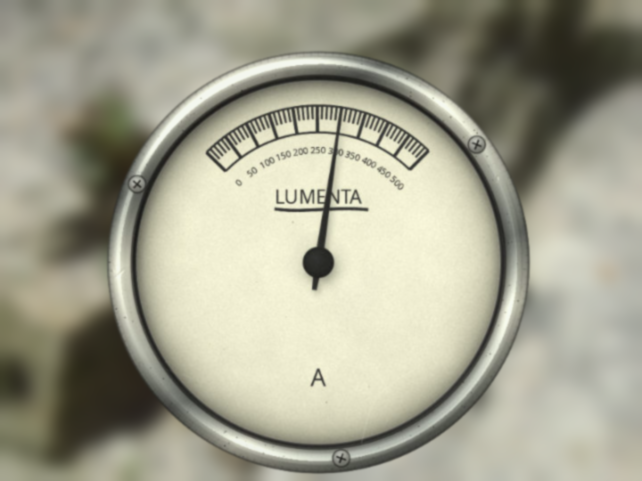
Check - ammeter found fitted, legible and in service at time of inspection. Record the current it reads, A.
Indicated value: 300 A
